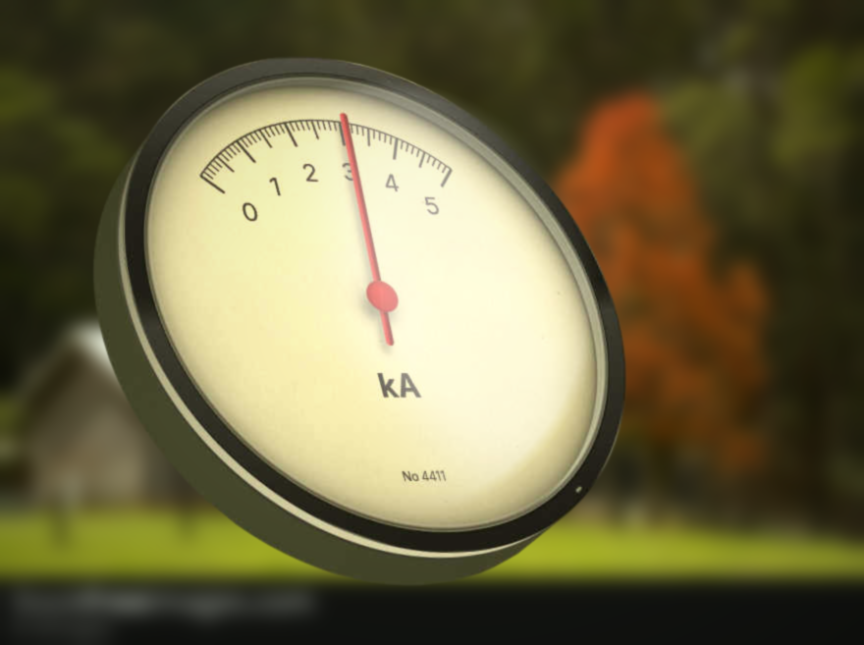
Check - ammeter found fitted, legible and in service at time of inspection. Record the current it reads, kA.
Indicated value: 3 kA
